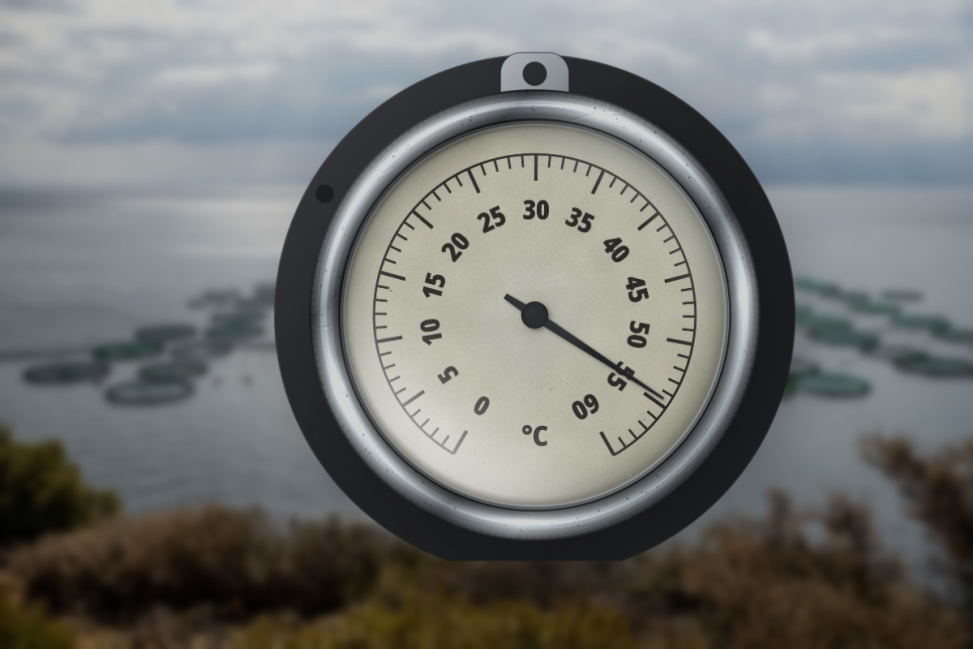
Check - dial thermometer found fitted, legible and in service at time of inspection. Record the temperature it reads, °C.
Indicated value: 54.5 °C
